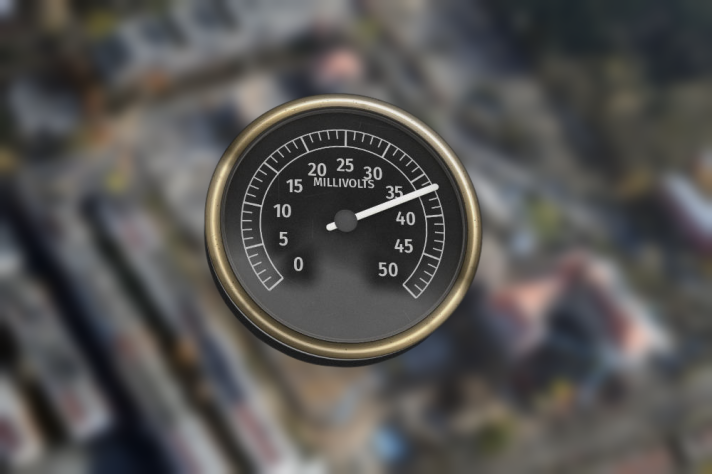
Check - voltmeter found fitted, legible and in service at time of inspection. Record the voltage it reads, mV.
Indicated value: 37 mV
